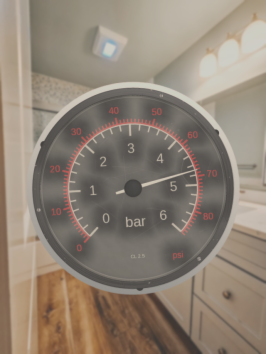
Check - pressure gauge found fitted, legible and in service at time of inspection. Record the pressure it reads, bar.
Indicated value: 4.7 bar
